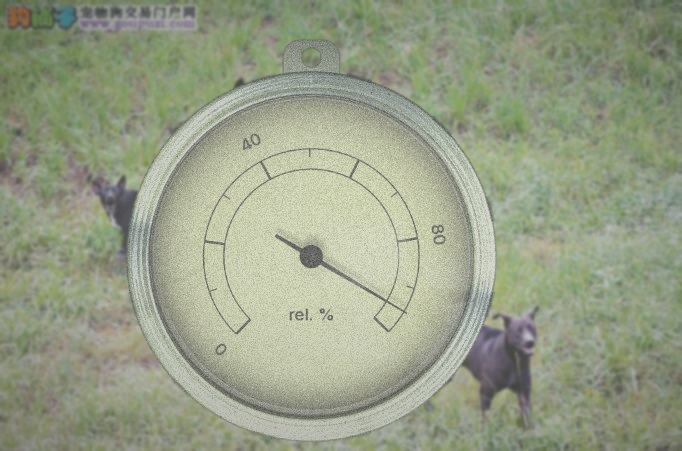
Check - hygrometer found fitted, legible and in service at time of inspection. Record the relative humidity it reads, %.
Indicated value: 95 %
